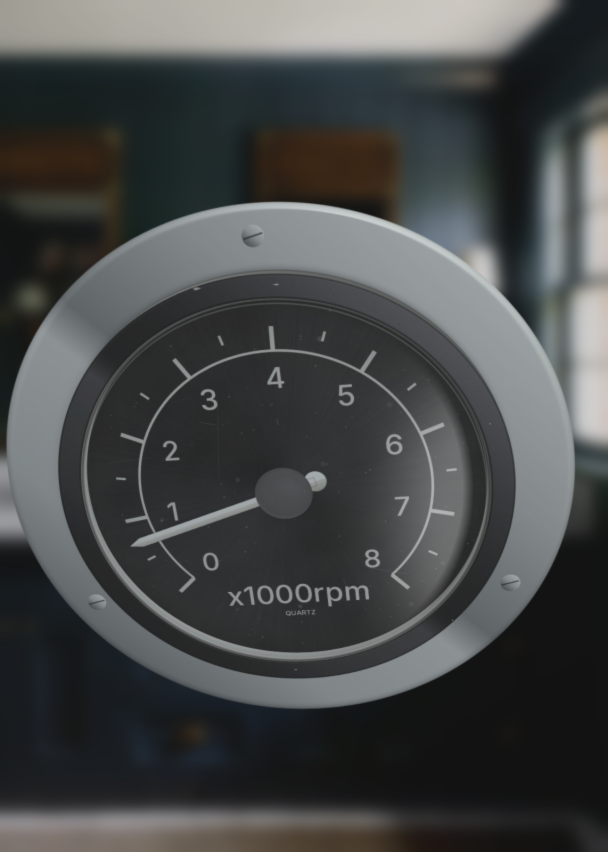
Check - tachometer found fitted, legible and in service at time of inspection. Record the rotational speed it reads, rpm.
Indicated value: 750 rpm
